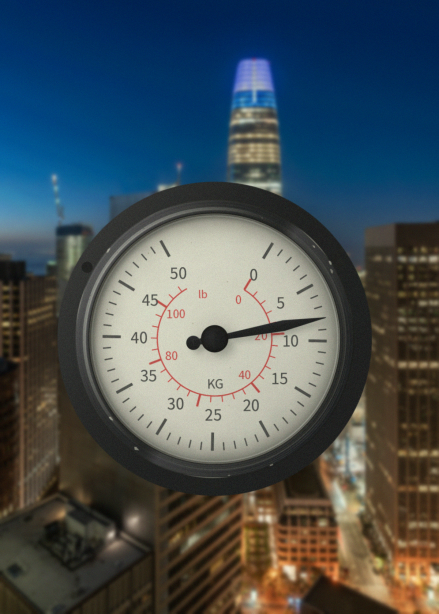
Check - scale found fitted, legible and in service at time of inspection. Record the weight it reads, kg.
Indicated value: 8 kg
